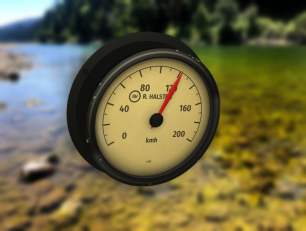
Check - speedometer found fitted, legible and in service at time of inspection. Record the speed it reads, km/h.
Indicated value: 120 km/h
